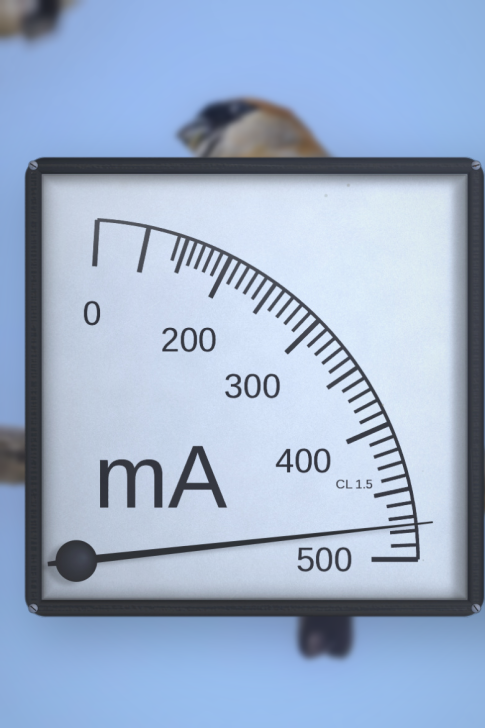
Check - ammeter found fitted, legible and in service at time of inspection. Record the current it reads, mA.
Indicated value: 475 mA
